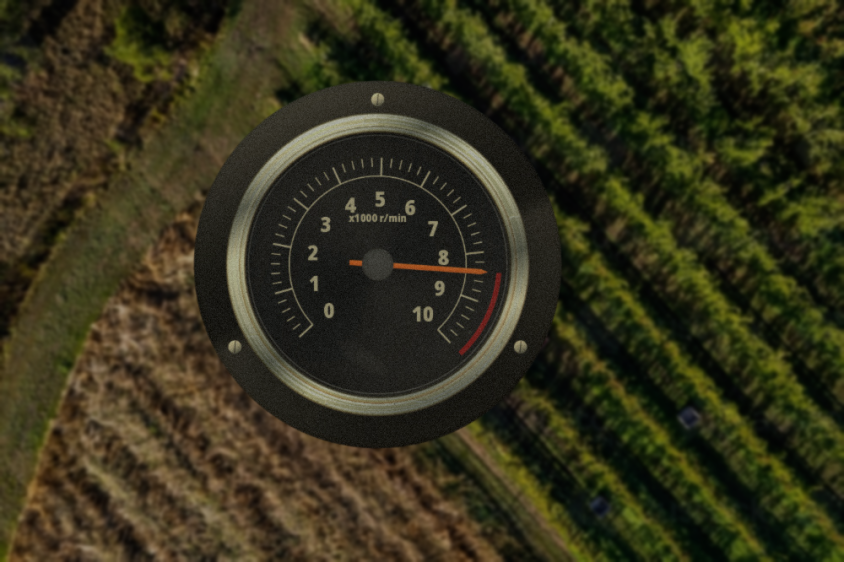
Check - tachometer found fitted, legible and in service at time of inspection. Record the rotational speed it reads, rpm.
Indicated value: 8400 rpm
